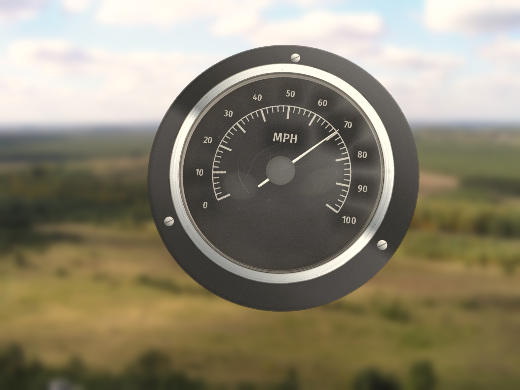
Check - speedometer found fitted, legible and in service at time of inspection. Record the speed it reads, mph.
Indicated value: 70 mph
